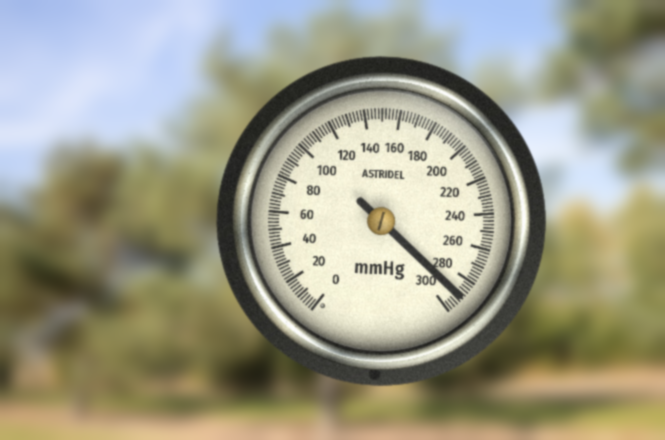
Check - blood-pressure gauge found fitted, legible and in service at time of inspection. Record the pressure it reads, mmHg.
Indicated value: 290 mmHg
